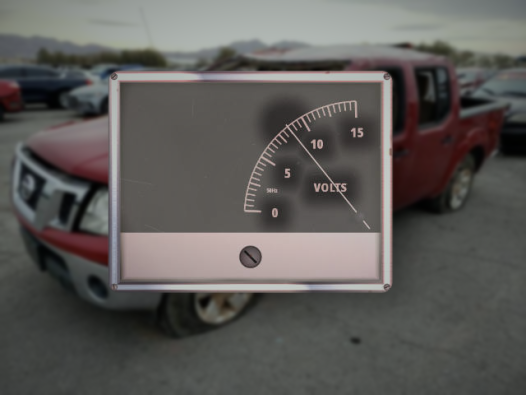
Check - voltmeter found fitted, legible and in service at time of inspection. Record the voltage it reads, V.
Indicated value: 8.5 V
